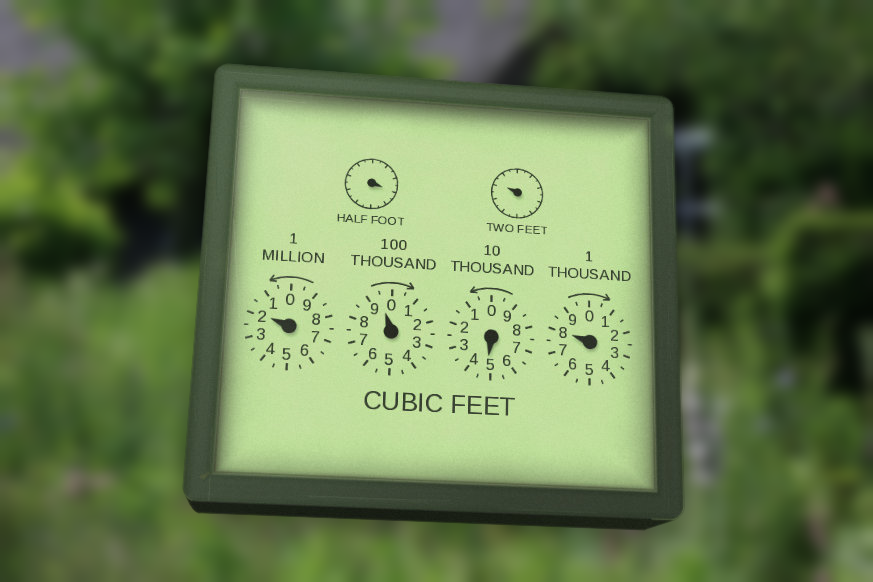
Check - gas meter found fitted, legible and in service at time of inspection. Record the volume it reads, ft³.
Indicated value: 194800 ft³
